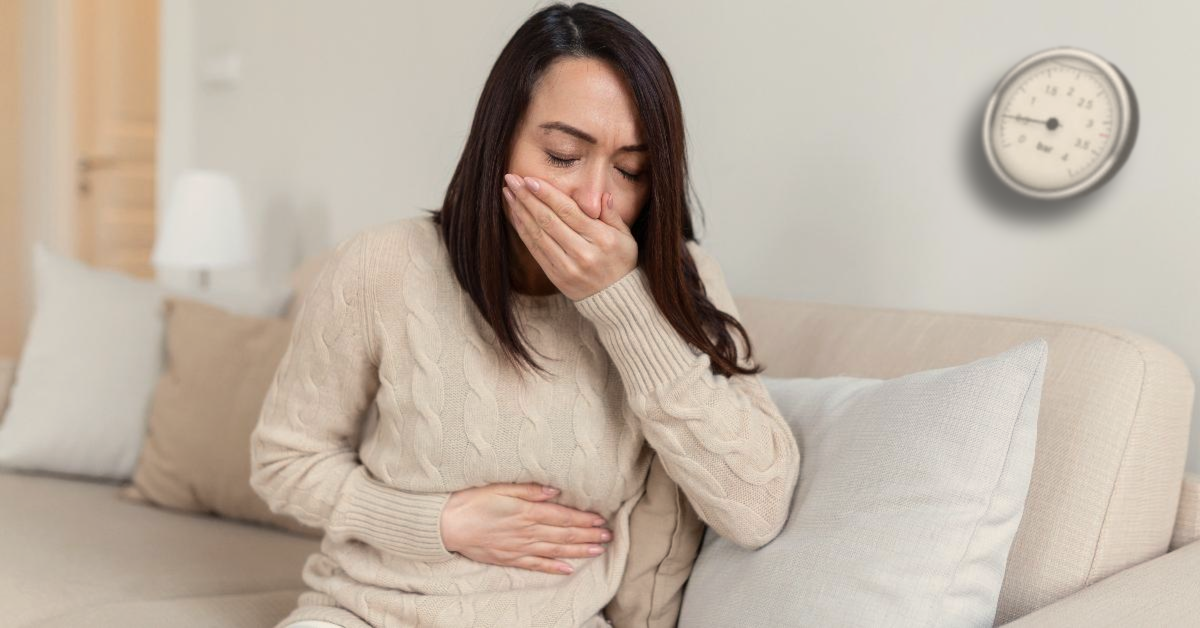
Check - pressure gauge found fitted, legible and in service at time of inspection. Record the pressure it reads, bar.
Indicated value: 0.5 bar
